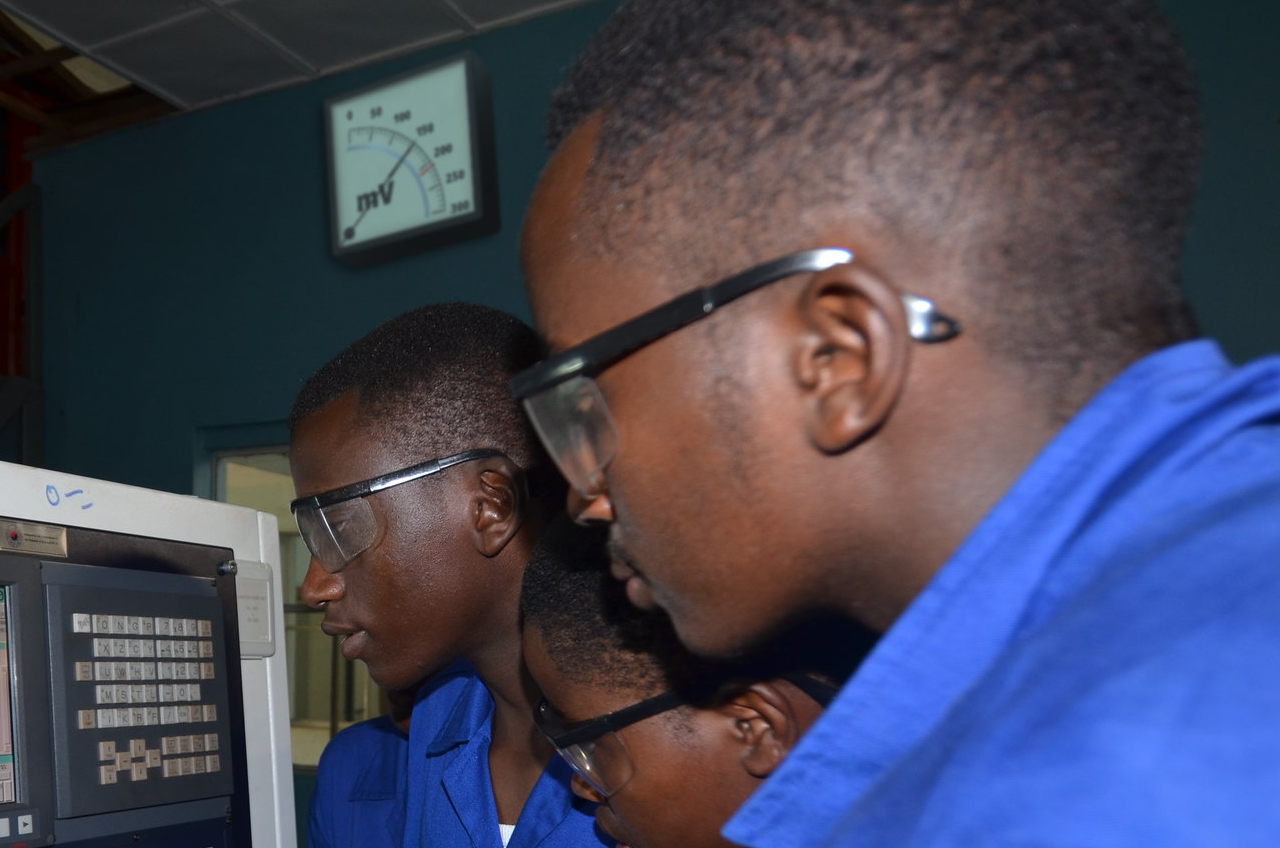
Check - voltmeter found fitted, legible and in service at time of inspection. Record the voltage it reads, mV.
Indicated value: 150 mV
